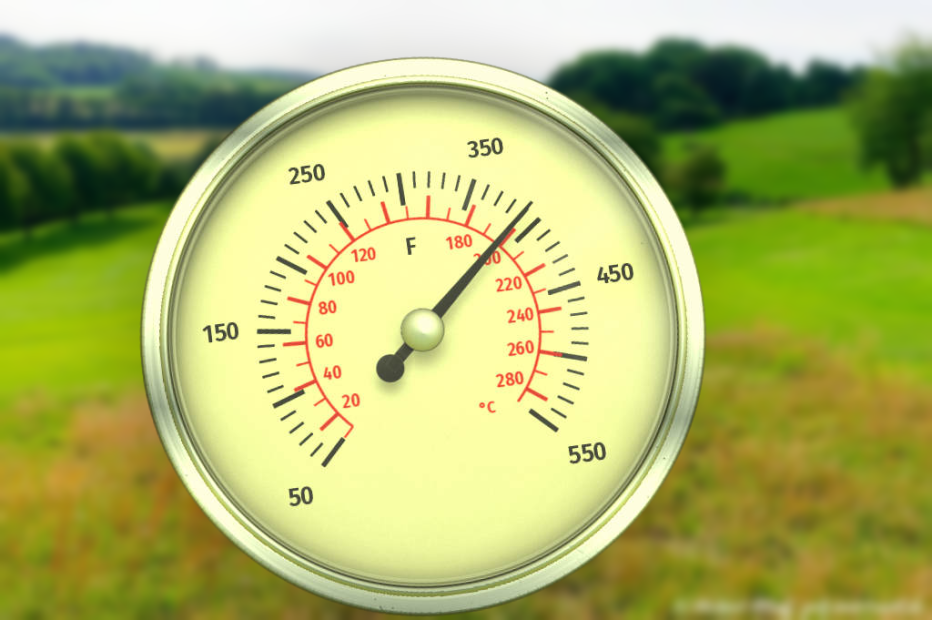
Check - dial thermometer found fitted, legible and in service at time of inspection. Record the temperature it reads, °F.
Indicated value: 390 °F
